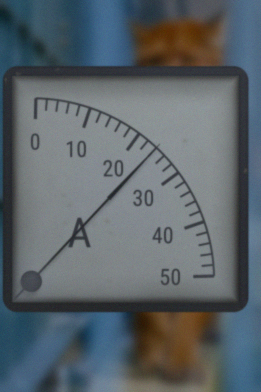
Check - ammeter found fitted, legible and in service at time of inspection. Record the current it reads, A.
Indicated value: 24 A
